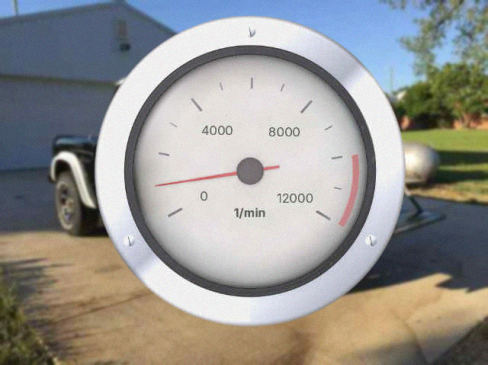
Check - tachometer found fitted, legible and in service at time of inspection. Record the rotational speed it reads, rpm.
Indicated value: 1000 rpm
